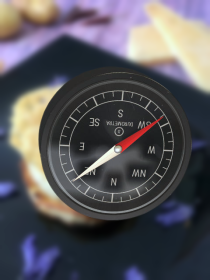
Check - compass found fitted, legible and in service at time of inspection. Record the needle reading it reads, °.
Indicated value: 230 °
